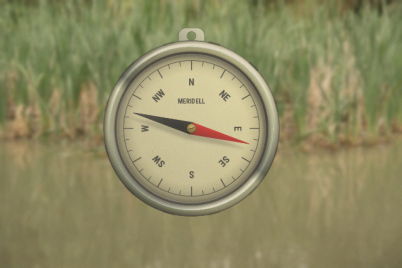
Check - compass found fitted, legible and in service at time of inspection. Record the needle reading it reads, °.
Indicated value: 105 °
